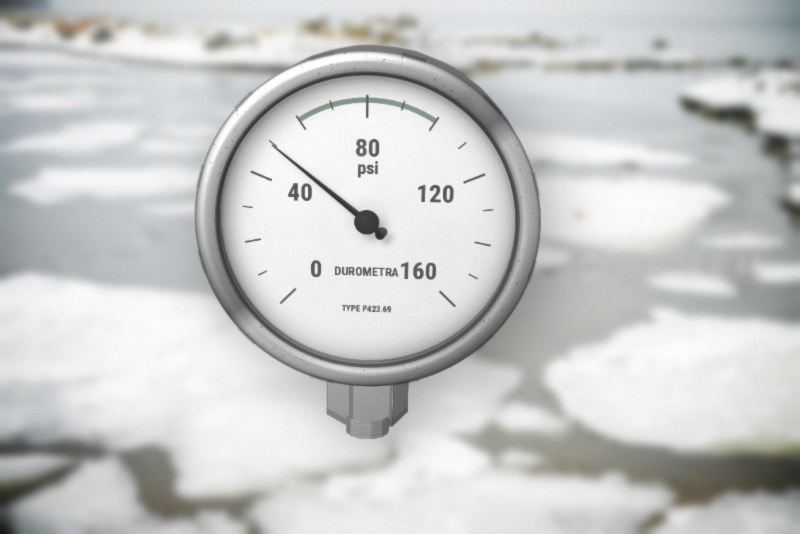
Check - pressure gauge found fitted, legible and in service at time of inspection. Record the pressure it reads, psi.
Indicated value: 50 psi
